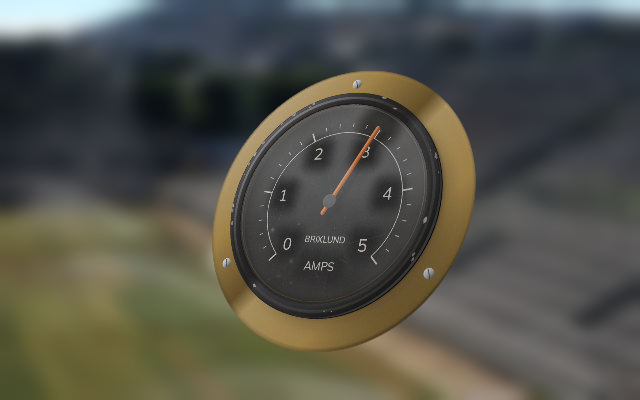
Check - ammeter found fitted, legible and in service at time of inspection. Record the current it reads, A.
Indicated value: 3 A
